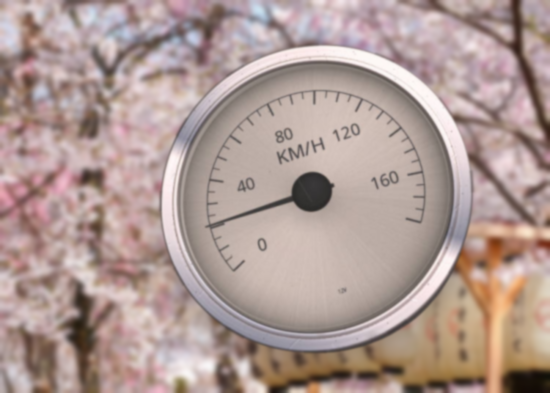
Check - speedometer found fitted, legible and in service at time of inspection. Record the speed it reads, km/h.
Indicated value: 20 km/h
